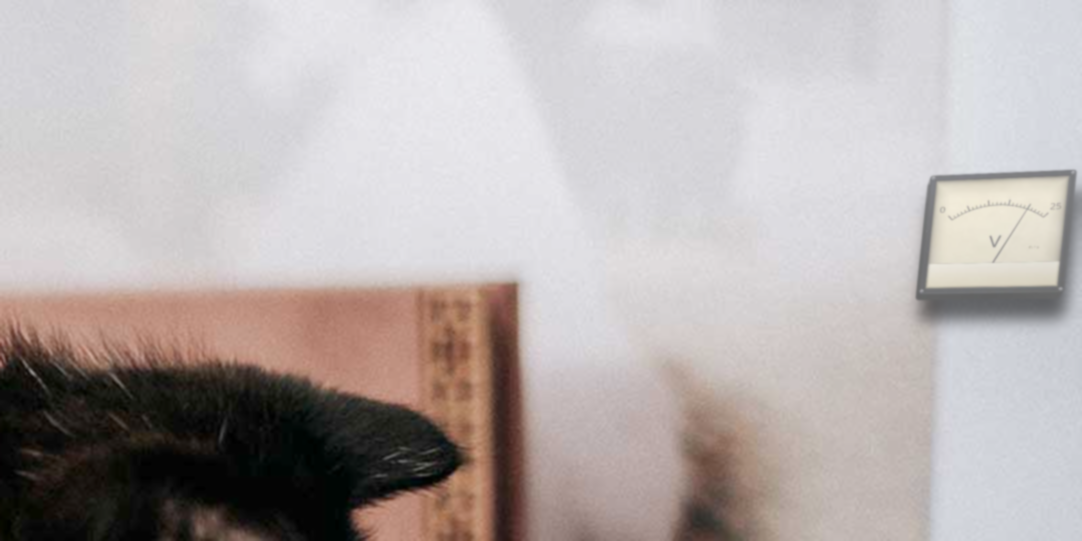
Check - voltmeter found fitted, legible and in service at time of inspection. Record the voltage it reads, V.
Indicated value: 20 V
